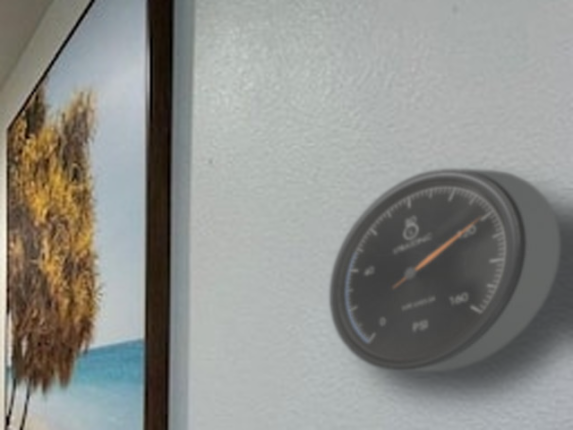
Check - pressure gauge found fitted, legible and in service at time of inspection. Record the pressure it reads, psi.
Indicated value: 120 psi
